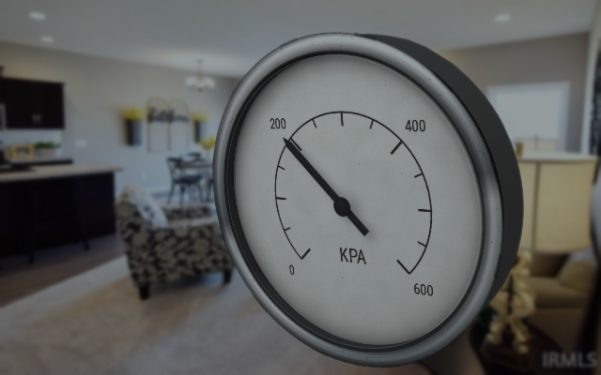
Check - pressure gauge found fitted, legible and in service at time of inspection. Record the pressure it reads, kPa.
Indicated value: 200 kPa
